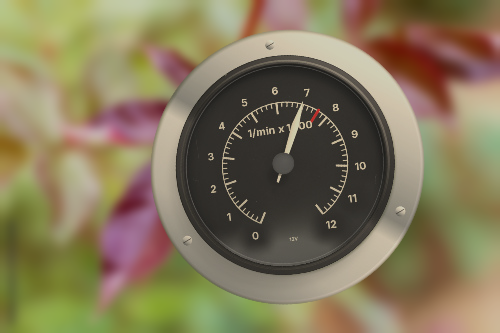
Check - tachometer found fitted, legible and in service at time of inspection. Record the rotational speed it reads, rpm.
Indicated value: 7000 rpm
